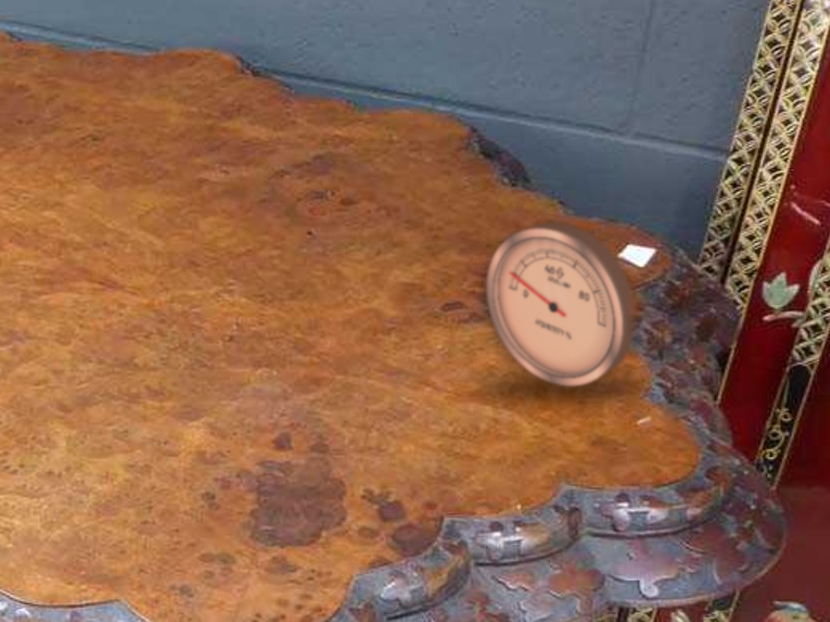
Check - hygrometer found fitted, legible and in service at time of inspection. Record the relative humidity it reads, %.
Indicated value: 10 %
